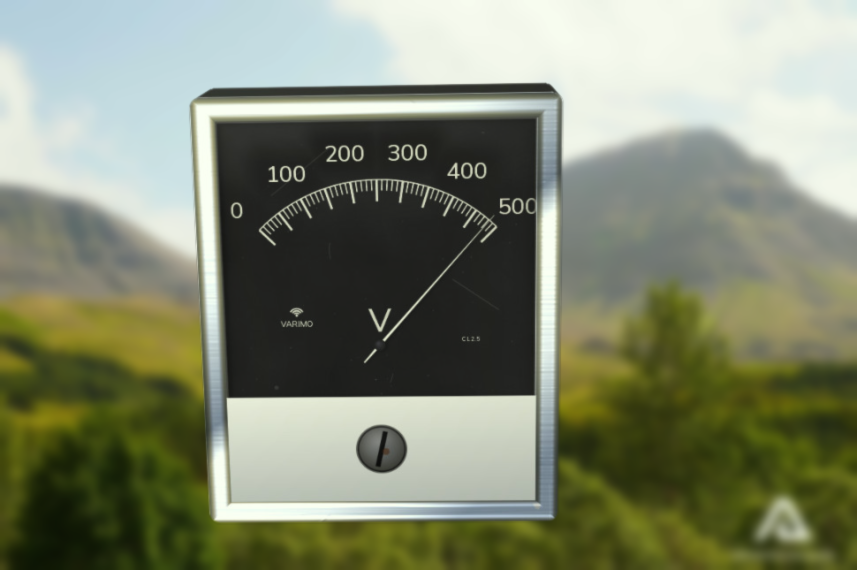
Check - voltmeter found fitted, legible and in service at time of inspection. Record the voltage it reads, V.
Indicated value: 480 V
